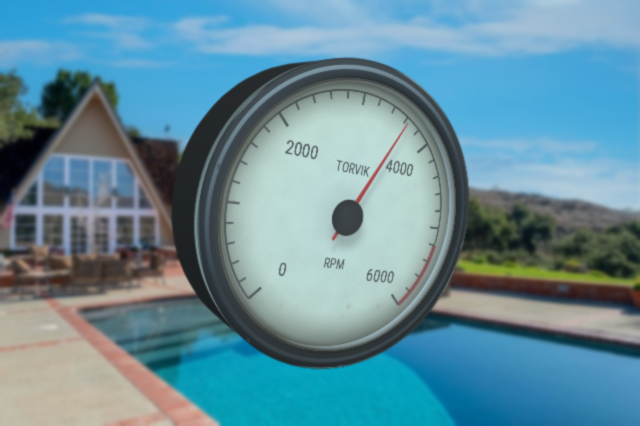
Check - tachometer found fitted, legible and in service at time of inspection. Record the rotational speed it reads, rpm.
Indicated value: 3600 rpm
